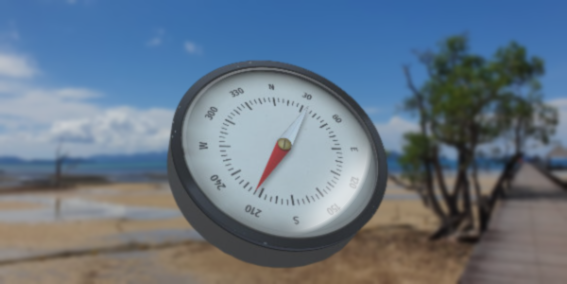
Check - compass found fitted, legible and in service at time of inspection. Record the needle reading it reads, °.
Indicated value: 215 °
